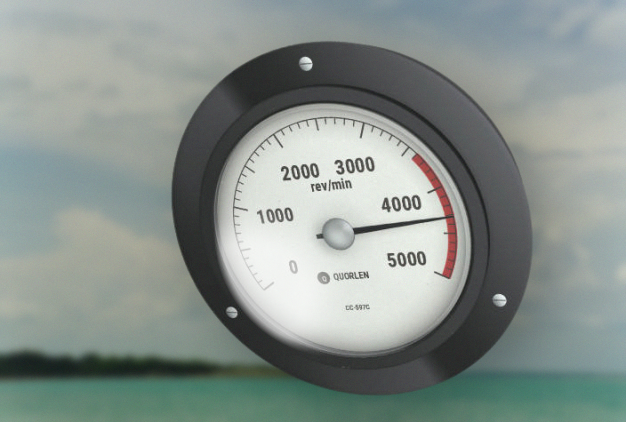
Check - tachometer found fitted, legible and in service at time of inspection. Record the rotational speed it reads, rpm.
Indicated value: 4300 rpm
